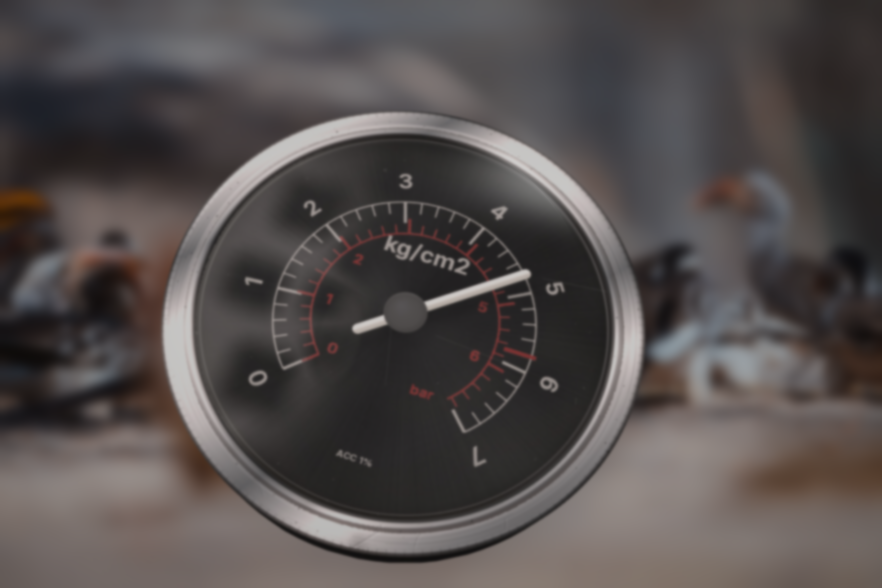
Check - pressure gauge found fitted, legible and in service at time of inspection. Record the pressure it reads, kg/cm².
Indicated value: 4.8 kg/cm²
